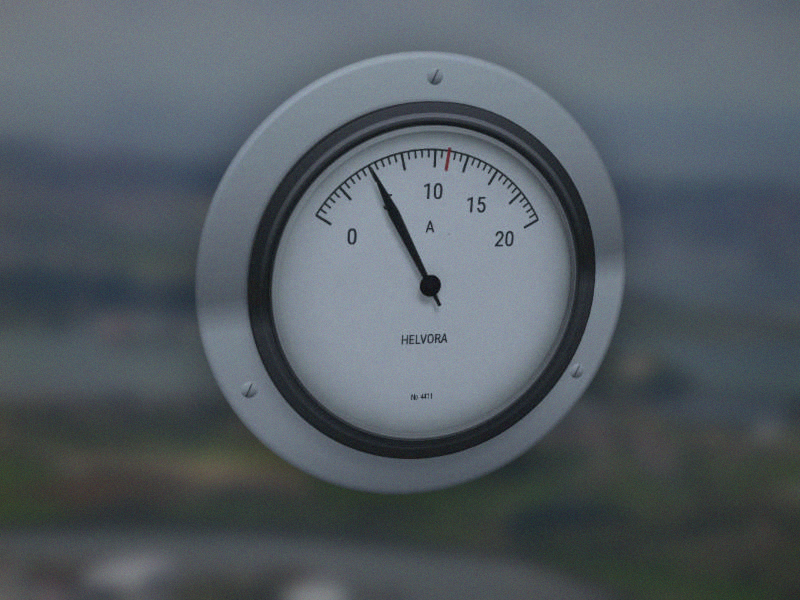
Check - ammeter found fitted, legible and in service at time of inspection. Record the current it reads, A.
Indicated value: 5 A
